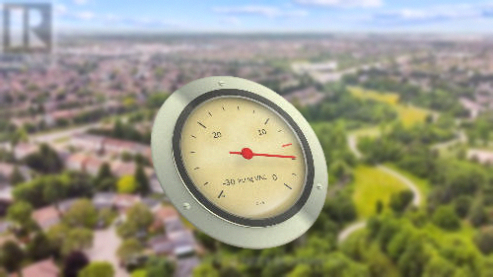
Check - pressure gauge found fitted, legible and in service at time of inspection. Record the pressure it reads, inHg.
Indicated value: -4 inHg
